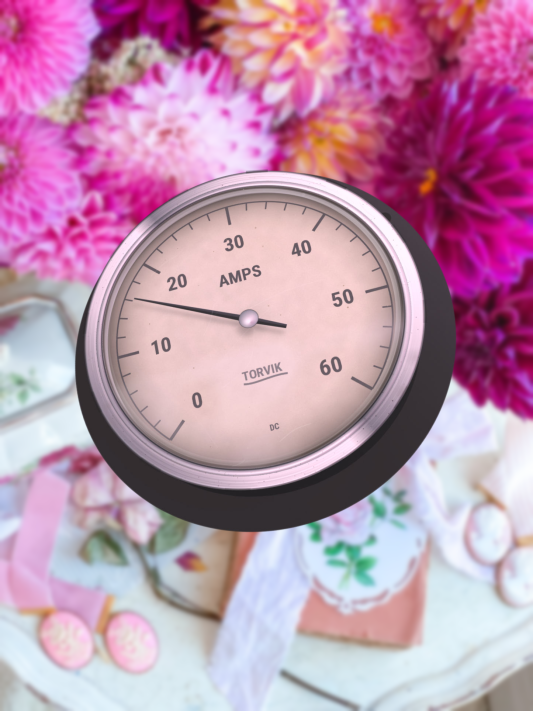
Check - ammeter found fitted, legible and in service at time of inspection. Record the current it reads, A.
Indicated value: 16 A
